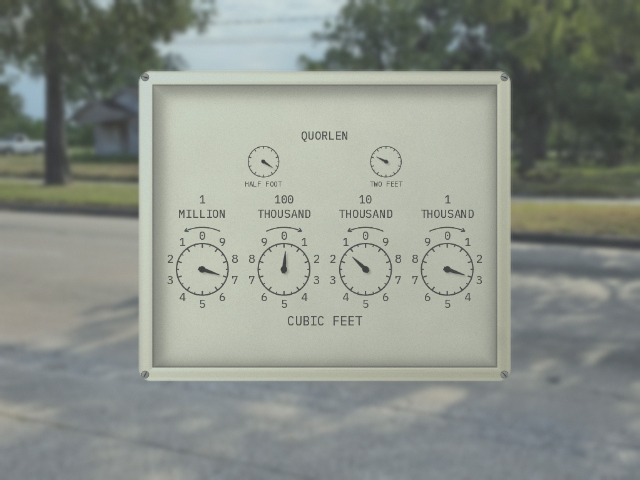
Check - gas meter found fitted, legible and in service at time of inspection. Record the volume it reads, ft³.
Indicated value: 701300 ft³
